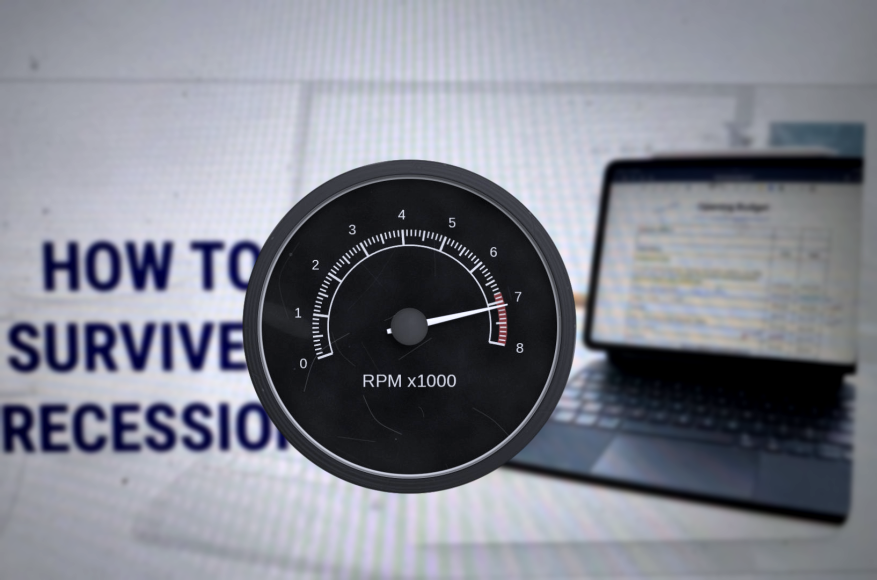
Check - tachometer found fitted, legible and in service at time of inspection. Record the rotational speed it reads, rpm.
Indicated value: 7100 rpm
